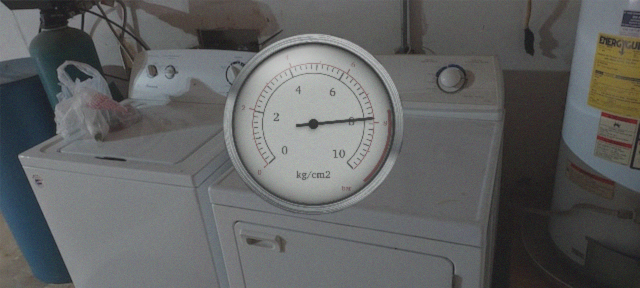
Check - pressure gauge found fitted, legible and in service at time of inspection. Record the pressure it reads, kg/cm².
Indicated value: 8 kg/cm²
